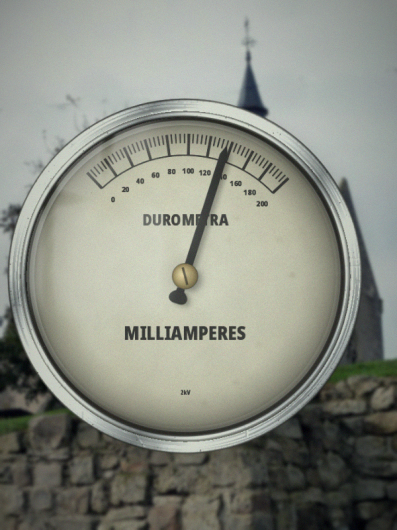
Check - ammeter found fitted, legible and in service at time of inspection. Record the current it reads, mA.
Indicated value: 136 mA
